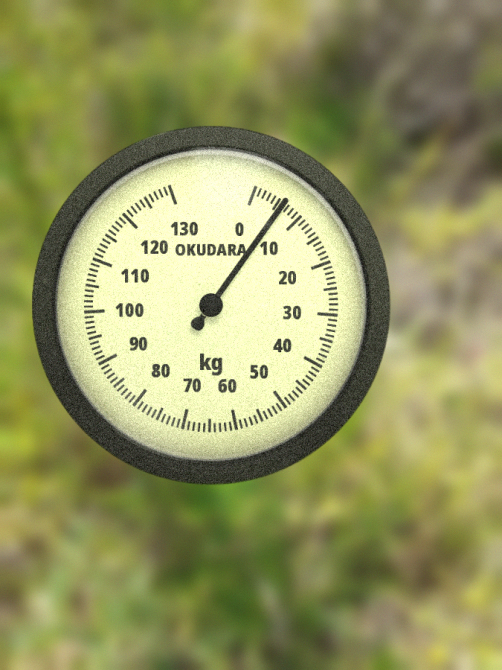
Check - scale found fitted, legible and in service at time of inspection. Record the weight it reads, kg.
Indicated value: 6 kg
